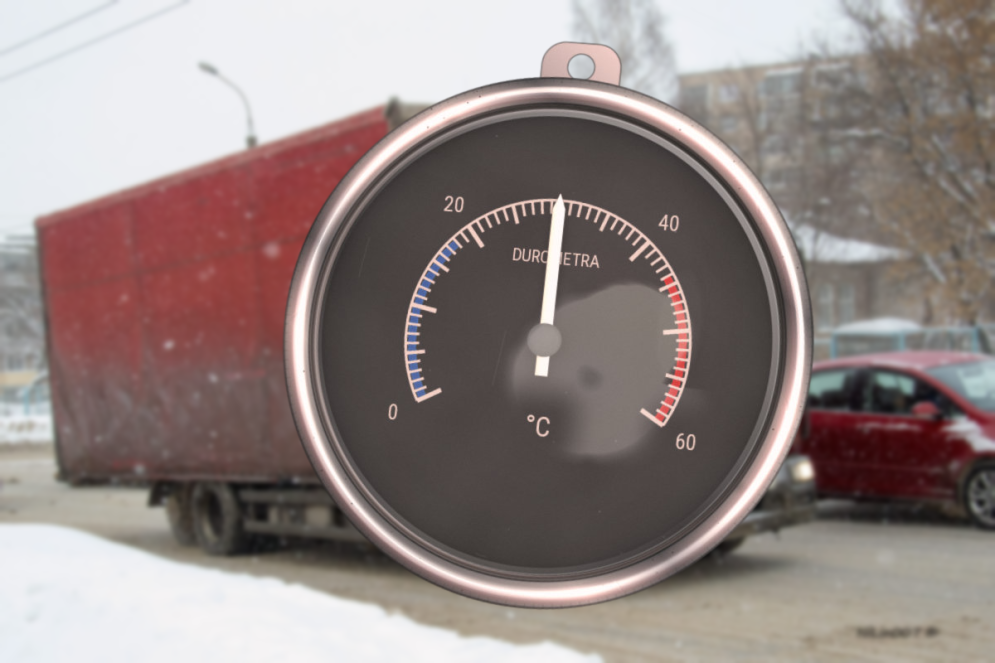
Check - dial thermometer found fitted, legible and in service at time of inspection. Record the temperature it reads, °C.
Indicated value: 30 °C
